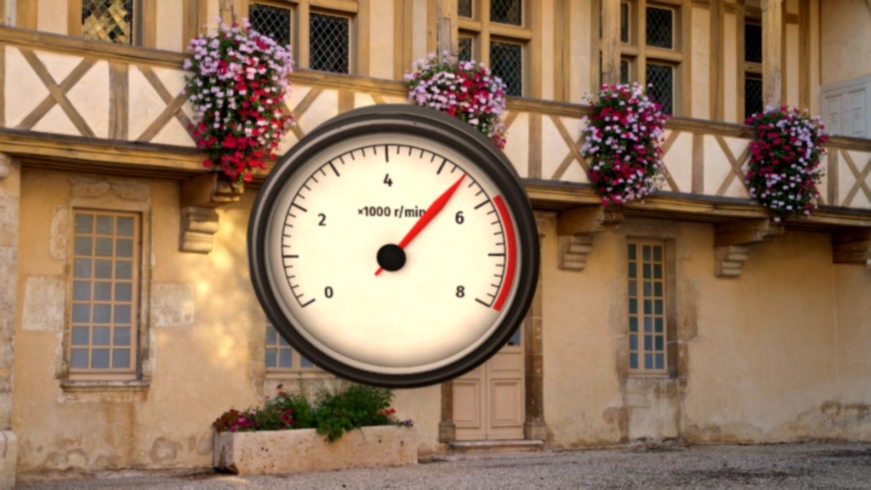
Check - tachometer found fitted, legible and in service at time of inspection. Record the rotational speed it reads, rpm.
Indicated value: 5400 rpm
